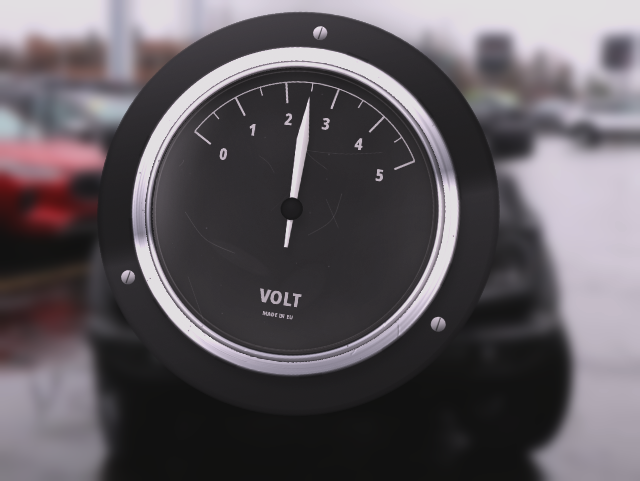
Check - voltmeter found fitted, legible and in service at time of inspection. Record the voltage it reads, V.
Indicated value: 2.5 V
